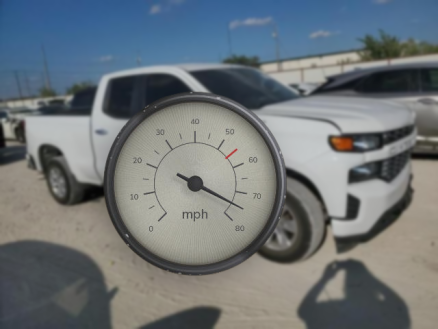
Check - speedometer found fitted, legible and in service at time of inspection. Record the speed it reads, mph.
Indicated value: 75 mph
